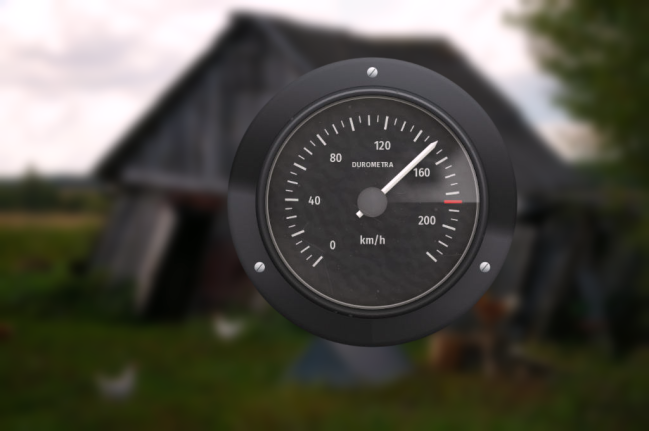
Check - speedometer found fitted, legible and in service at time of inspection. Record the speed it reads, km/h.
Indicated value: 150 km/h
